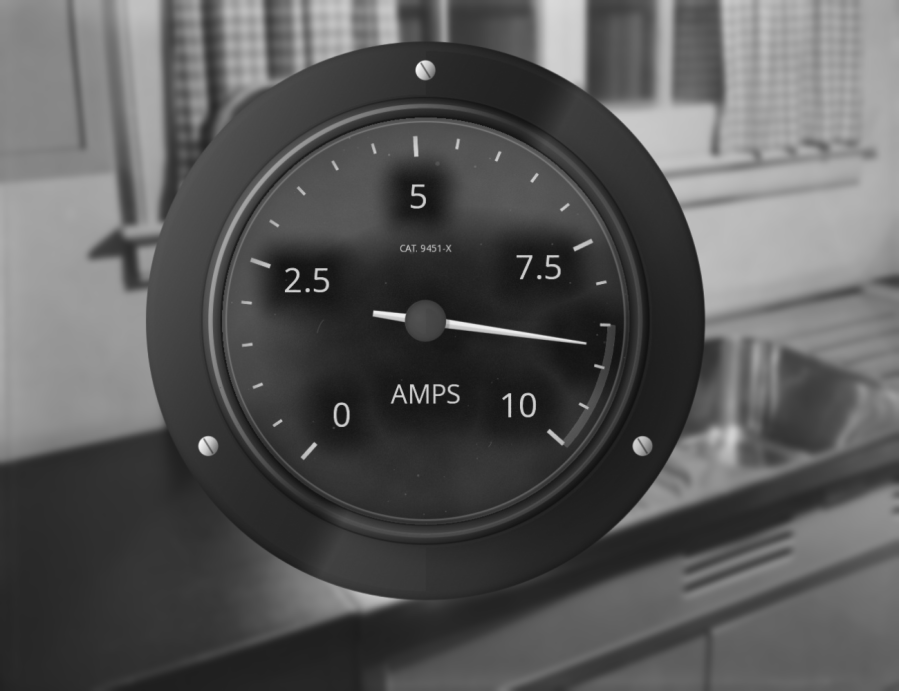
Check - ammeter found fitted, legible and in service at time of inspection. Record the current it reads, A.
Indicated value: 8.75 A
